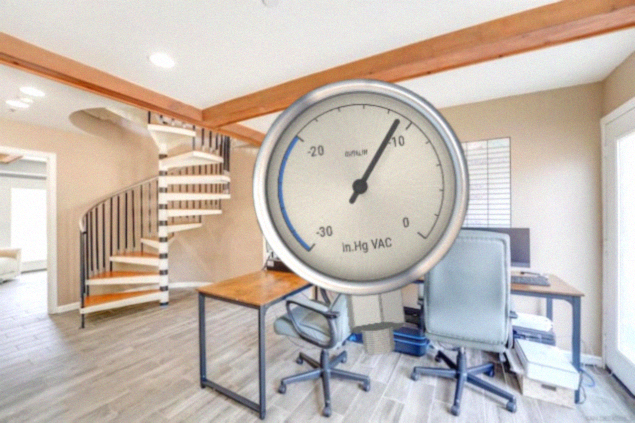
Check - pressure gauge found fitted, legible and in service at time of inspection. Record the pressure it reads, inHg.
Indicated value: -11 inHg
